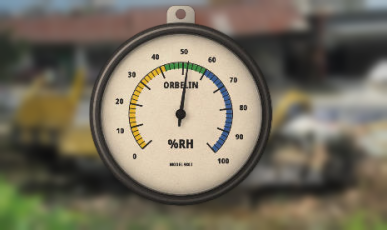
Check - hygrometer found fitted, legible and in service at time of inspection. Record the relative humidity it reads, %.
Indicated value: 52 %
